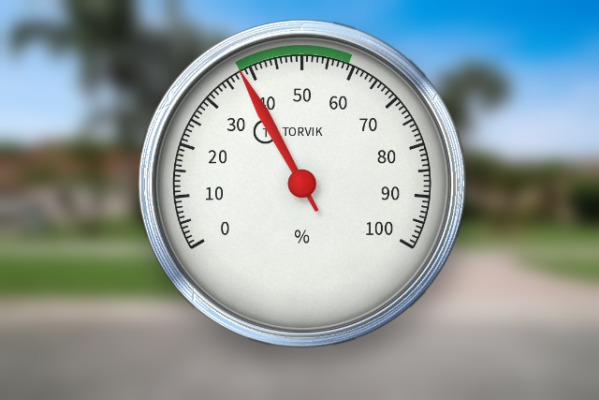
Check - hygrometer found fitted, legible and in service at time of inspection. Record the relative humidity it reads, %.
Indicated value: 38 %
